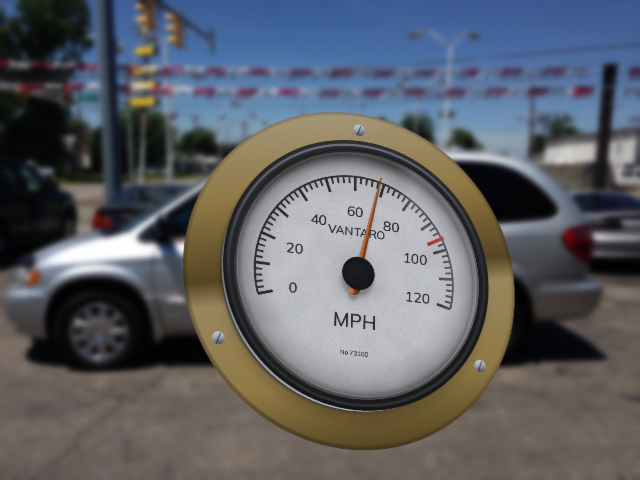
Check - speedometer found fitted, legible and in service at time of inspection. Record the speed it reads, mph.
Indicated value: 68 mph
